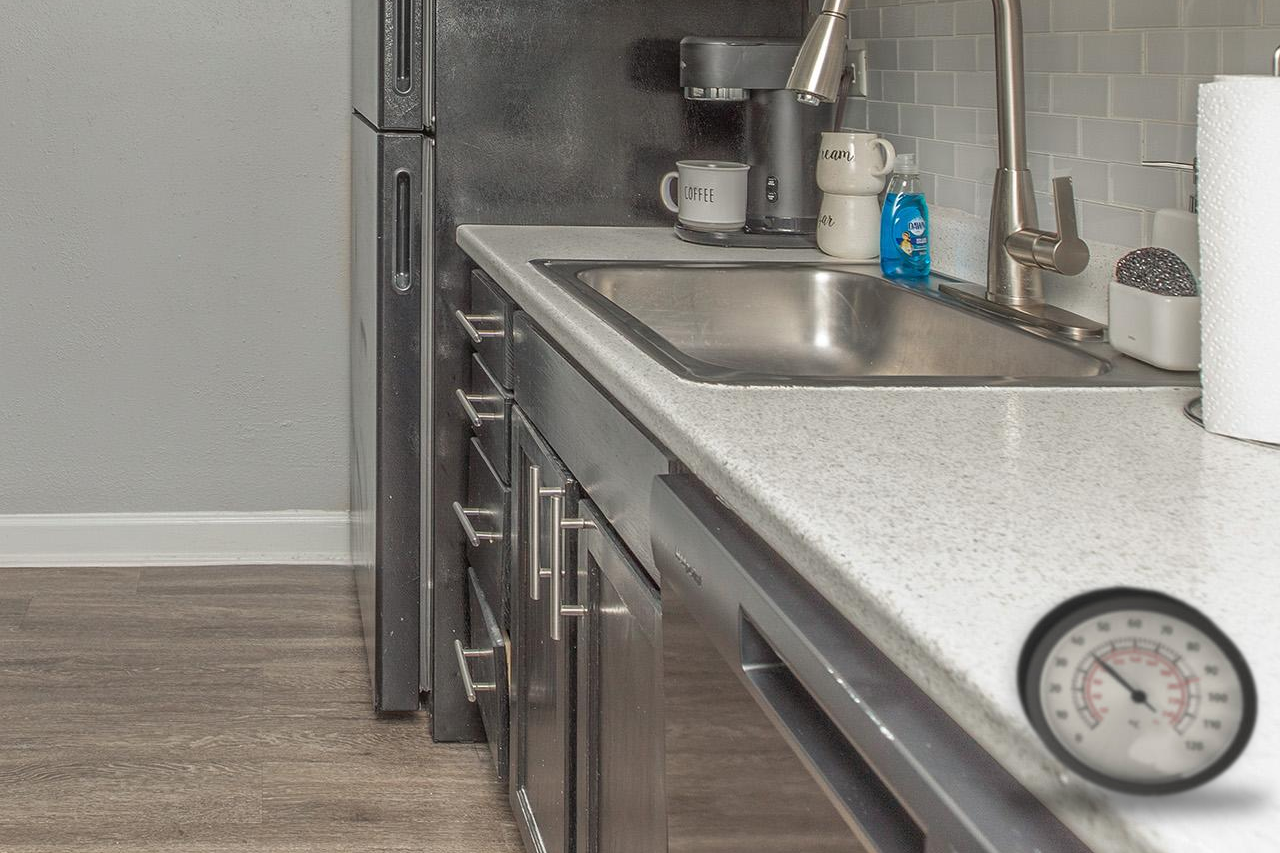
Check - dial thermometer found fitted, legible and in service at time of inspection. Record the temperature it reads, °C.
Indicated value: 40 °C
